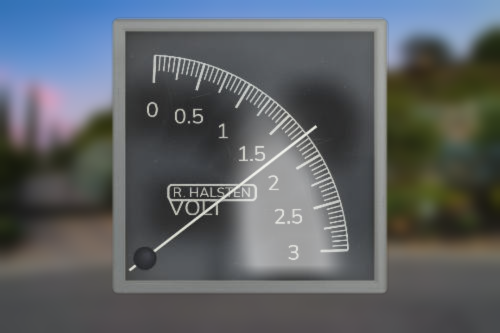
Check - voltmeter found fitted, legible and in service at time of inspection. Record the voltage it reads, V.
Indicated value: 1.75 V
